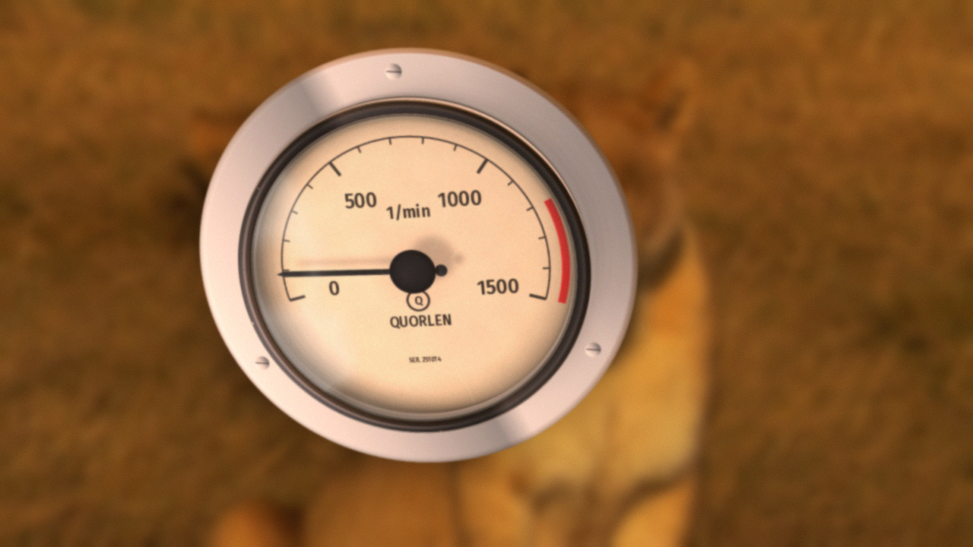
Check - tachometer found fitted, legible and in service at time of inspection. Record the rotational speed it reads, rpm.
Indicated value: 100 rpm
